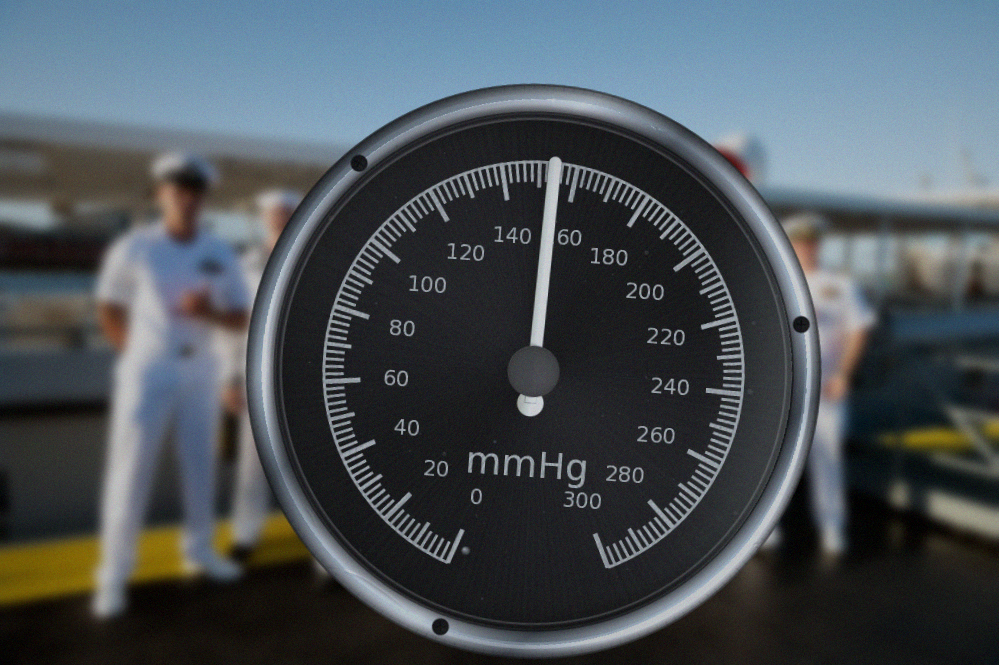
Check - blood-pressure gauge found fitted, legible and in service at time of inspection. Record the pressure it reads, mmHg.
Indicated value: 154 mmHg
